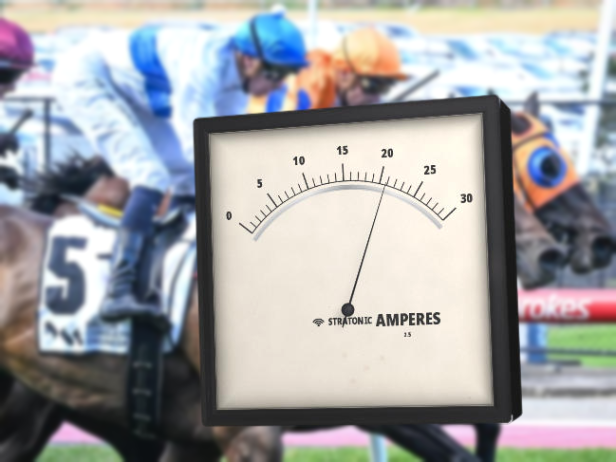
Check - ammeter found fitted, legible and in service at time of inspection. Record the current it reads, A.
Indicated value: 21 A
